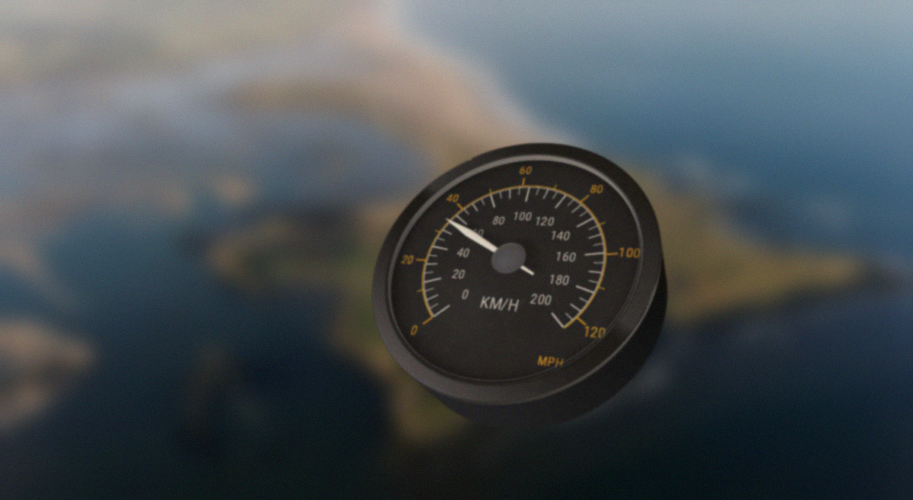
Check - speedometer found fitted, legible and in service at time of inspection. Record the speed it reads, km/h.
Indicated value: 55 km/h
